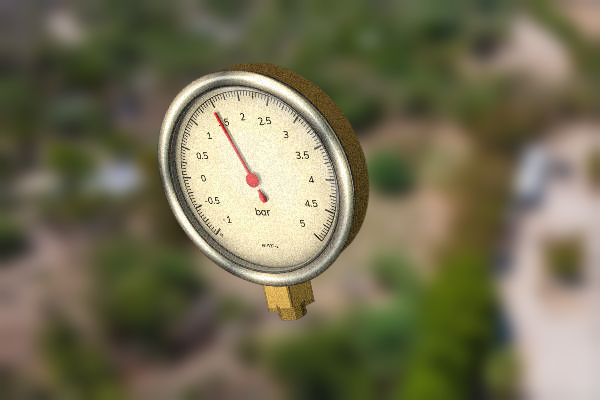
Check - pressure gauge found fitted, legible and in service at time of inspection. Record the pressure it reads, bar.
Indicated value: 1.5 bar
